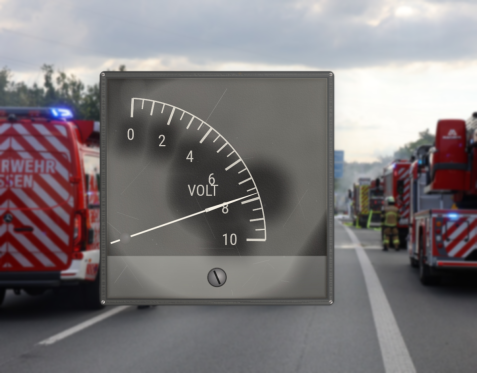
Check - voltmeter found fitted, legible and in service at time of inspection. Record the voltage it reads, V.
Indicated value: 7.75 V
